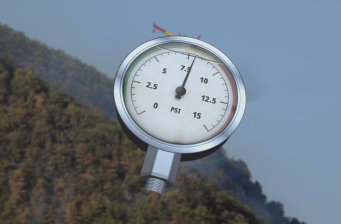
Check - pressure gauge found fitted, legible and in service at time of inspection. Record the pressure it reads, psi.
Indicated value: 8 psi
